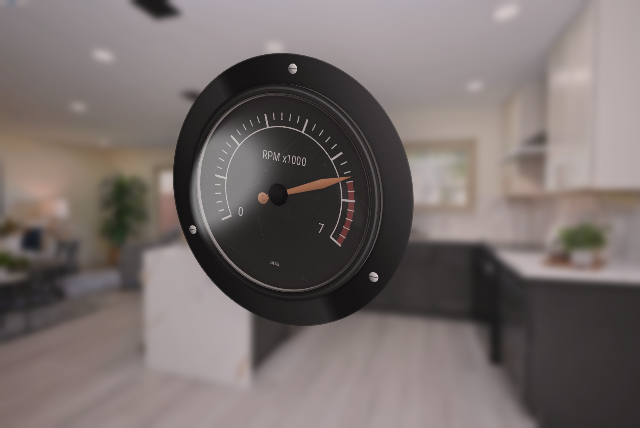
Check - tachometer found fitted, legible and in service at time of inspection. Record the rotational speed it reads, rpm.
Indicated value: 5500 rpm
